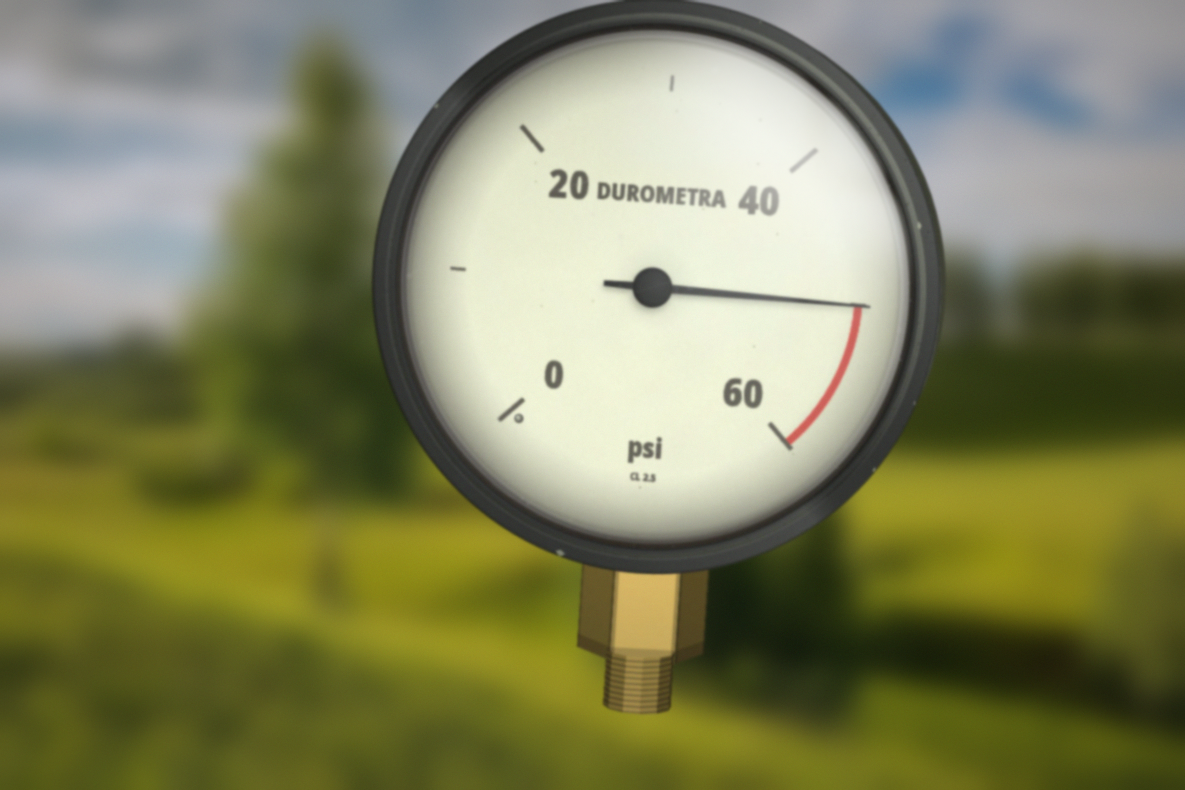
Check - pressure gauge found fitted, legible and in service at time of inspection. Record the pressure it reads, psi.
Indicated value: 50 psi
